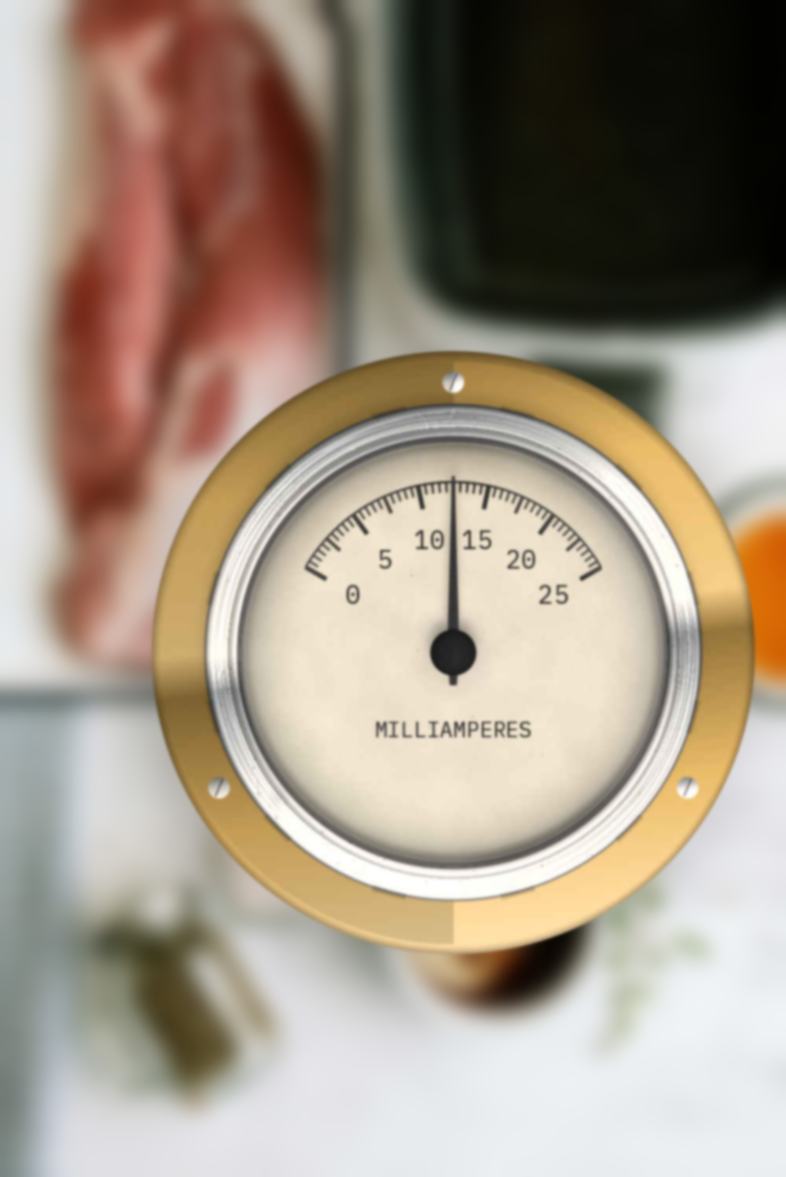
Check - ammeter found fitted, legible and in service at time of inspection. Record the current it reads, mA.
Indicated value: 12.5 mA
